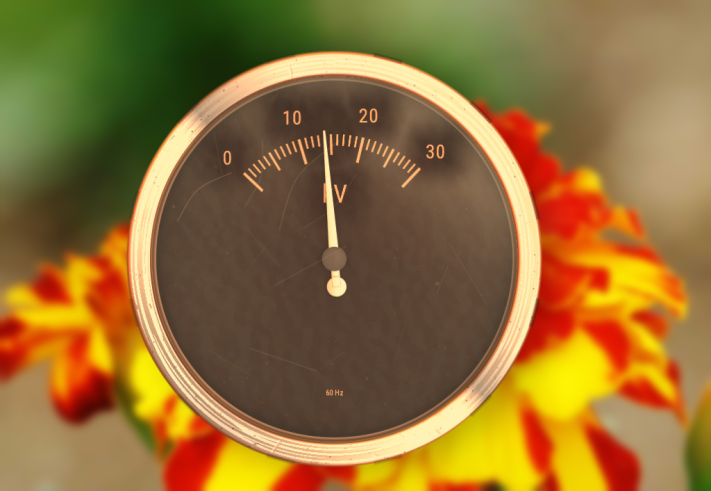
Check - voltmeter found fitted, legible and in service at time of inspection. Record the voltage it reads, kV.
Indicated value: 14 kV
